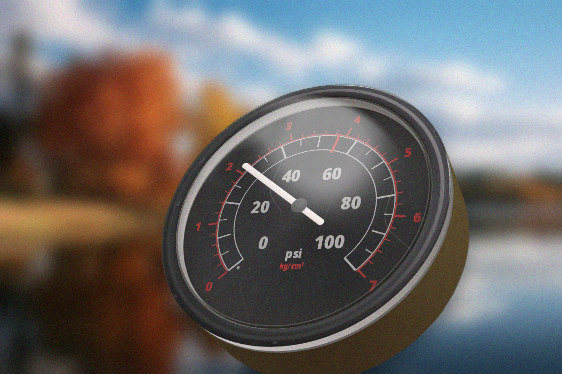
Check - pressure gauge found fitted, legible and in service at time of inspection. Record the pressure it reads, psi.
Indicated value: 30 psi
